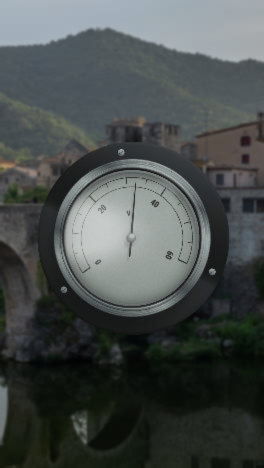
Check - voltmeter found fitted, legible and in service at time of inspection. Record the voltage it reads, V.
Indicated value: 32.5 V
